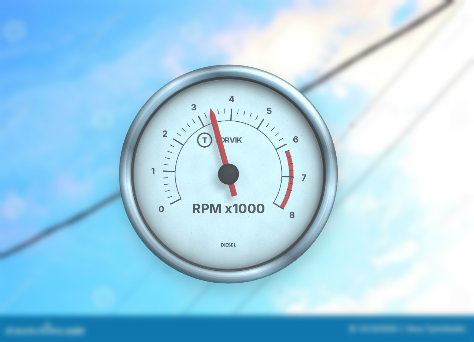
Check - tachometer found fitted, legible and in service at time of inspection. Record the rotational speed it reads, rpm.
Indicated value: 3400 rpm
